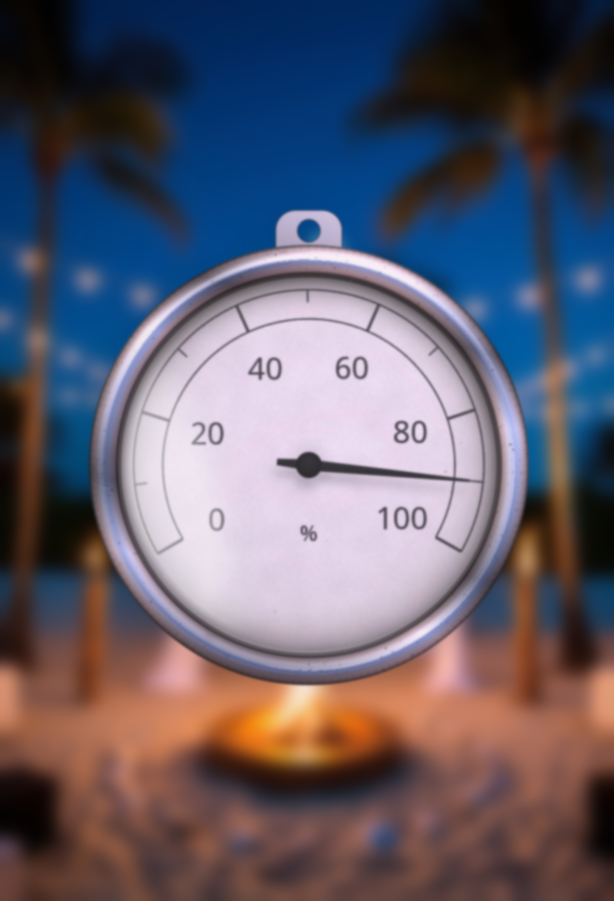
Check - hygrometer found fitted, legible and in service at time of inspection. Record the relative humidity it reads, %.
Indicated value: 90 %
